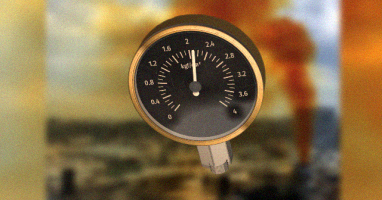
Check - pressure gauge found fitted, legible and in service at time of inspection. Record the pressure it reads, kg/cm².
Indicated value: 2.1 kg/cm²
